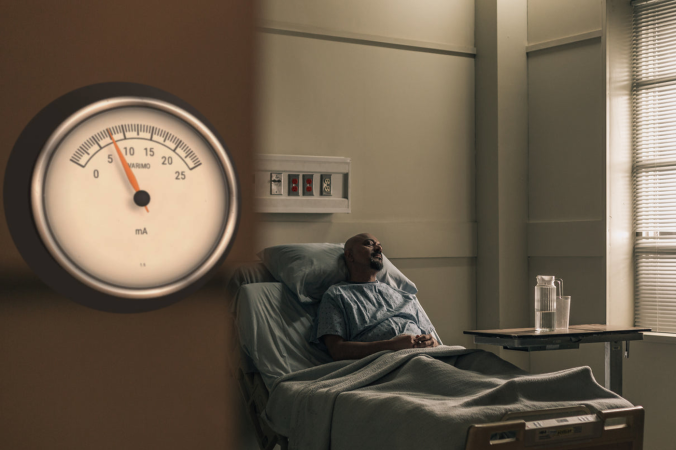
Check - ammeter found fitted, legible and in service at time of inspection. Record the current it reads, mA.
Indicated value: 7.5 mA
